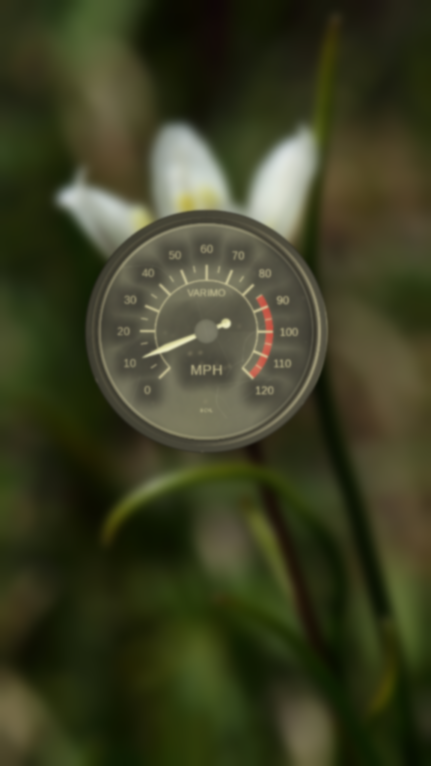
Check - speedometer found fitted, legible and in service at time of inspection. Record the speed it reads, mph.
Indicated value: 10 mph
